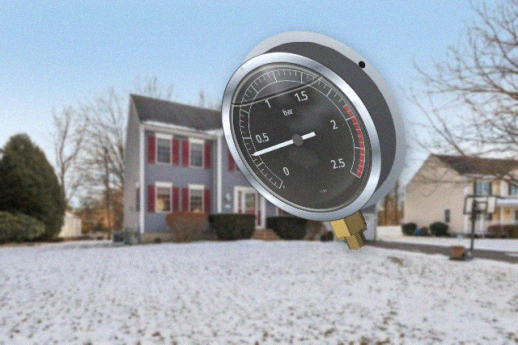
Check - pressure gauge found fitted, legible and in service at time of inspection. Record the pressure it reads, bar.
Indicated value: 0.35 bar
